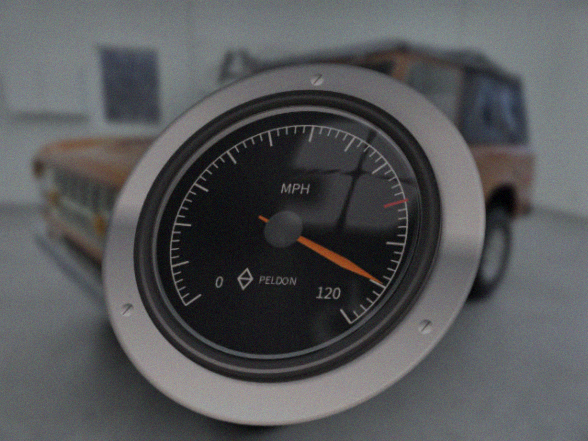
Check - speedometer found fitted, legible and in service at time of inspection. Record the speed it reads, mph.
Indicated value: 110 mph
